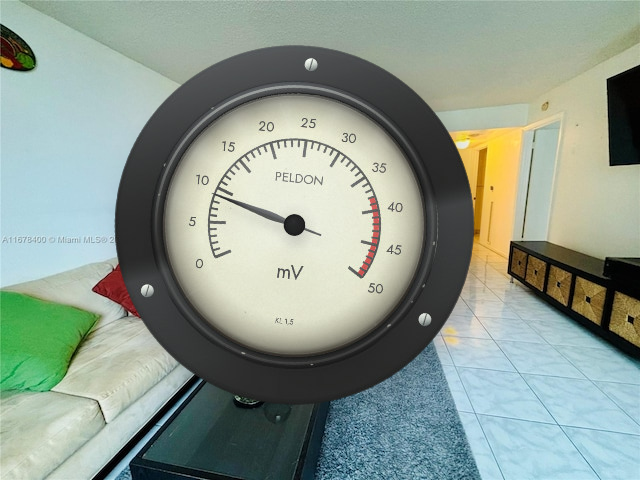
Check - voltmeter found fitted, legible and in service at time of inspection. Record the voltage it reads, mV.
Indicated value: 9 mV
